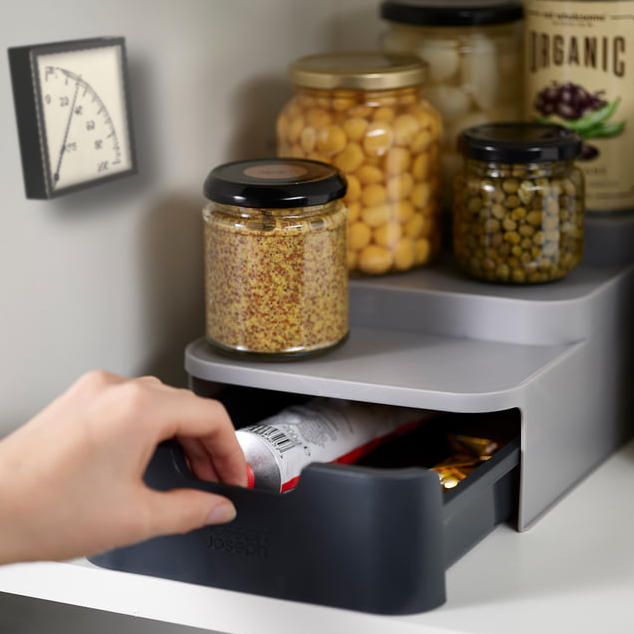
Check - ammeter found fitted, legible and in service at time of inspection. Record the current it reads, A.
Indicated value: 30 A
